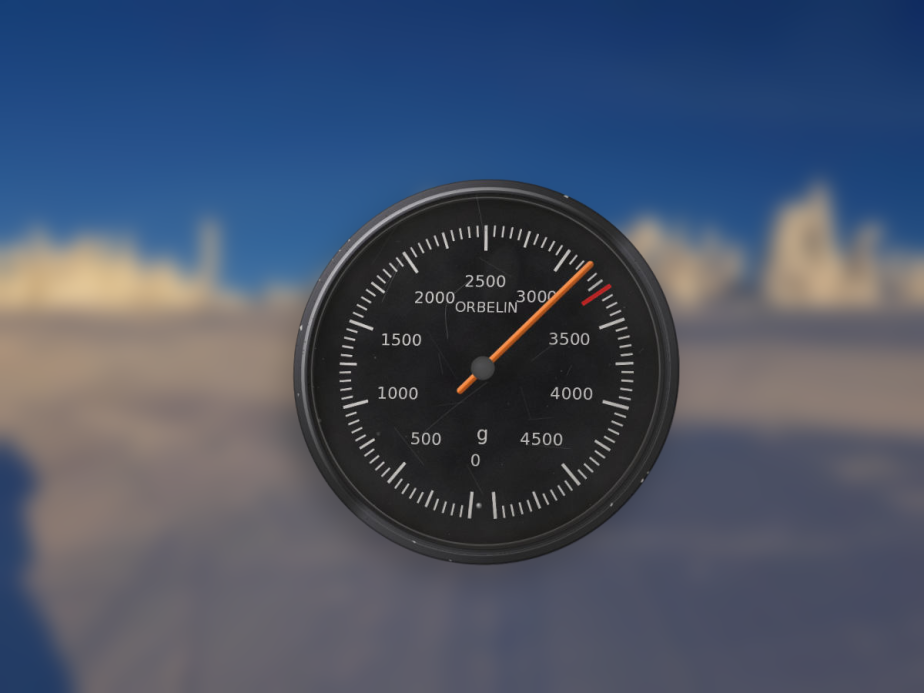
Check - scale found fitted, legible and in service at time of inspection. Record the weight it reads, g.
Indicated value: 3150 g
